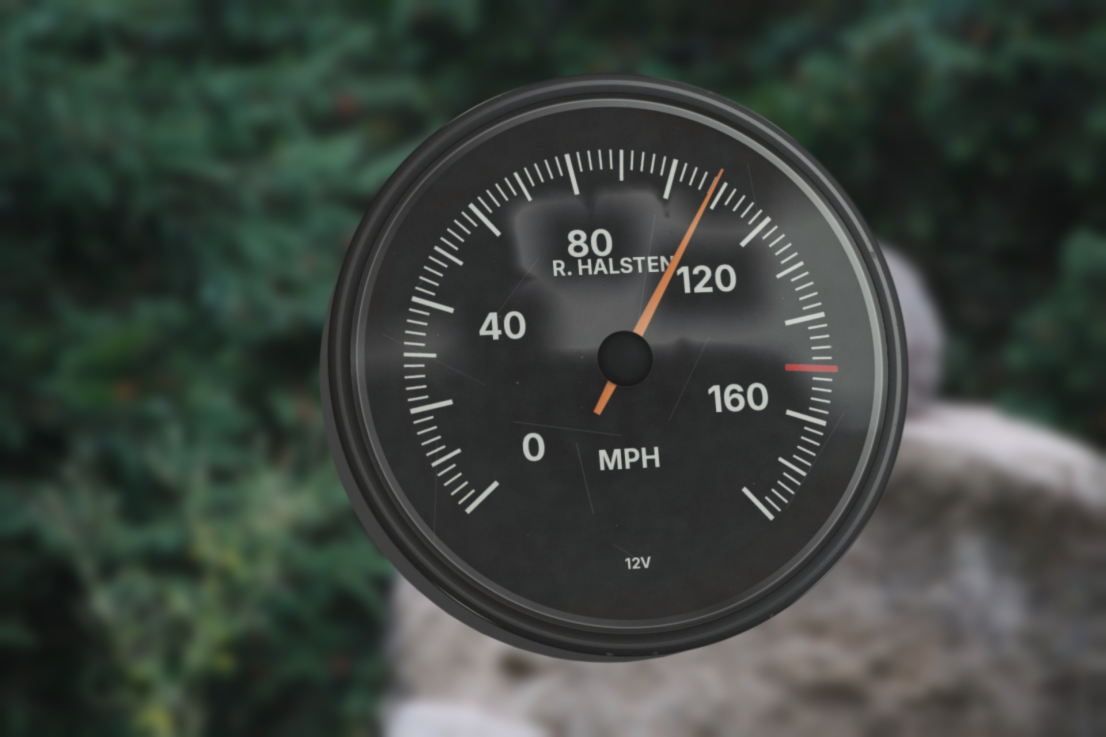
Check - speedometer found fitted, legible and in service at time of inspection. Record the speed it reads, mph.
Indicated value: 108 mph
